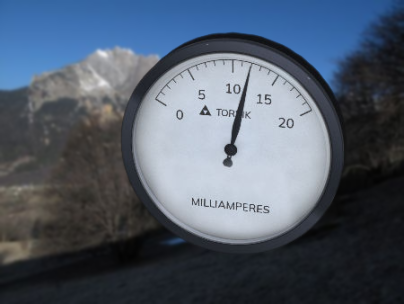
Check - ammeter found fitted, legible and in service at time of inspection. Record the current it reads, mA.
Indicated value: 12 mA
